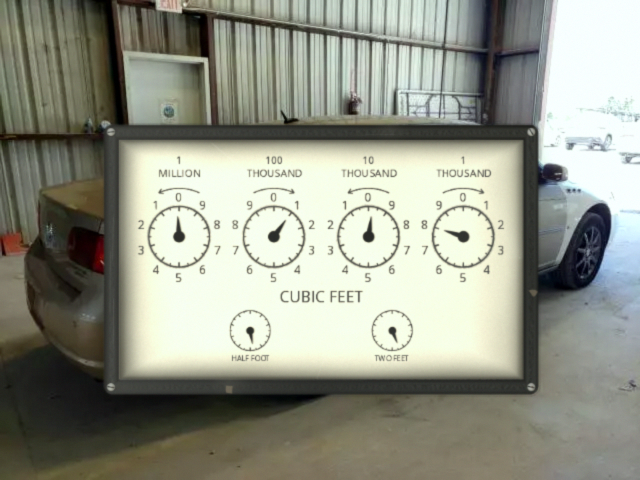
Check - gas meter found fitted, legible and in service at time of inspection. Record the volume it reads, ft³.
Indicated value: 9800 ft³
